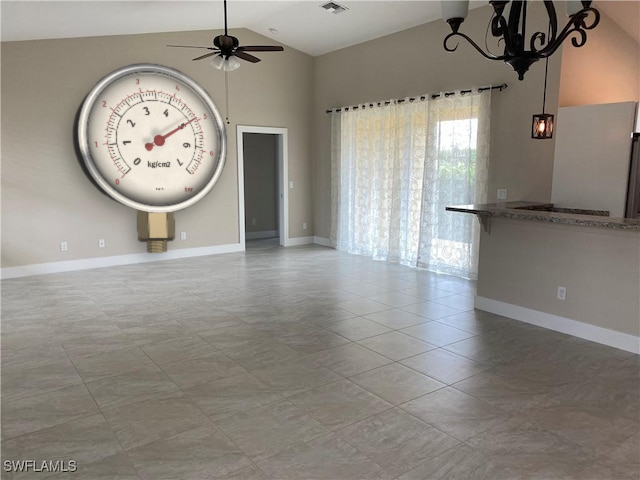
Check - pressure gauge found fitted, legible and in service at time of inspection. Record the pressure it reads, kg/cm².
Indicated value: 5 kg/cm²
